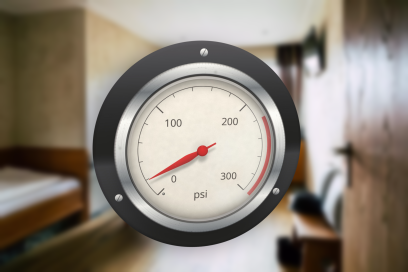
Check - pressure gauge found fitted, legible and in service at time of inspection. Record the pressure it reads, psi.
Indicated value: 20 psi
